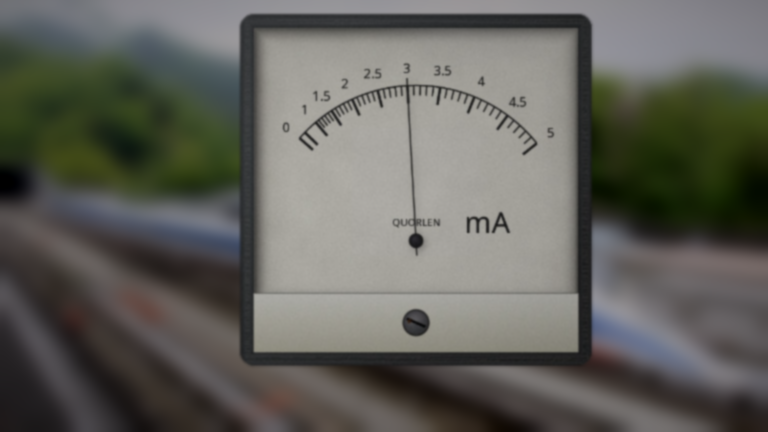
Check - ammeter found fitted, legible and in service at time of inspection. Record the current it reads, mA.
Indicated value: 3 mA
